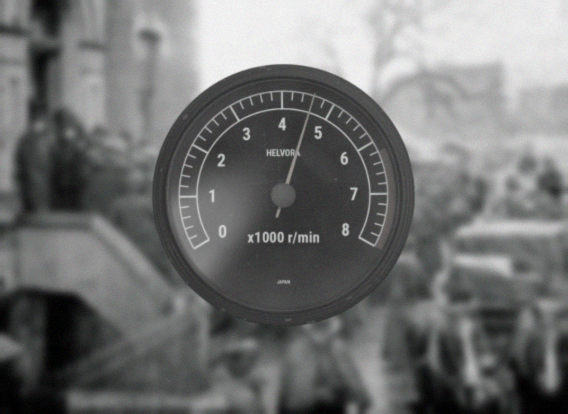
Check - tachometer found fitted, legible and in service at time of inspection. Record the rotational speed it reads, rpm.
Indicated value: 4600 rpm
